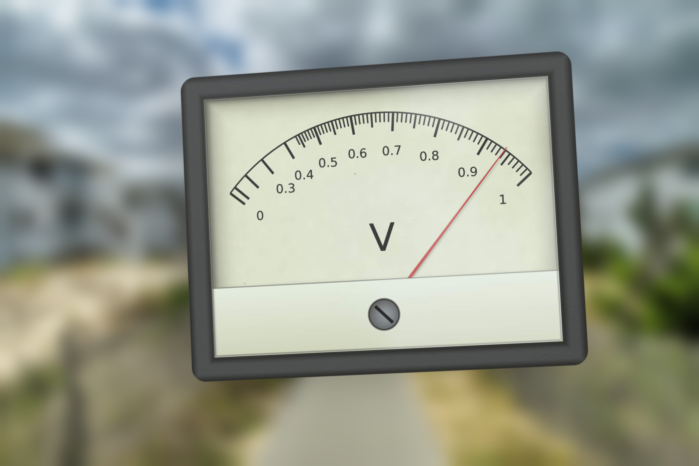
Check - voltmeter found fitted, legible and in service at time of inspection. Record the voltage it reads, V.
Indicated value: 0.94 V
